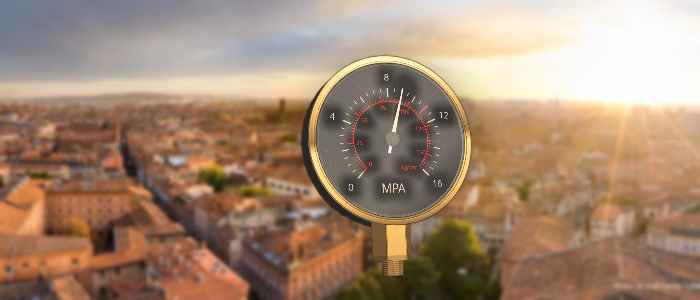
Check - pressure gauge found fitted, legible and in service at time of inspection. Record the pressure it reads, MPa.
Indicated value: 9 MPa
